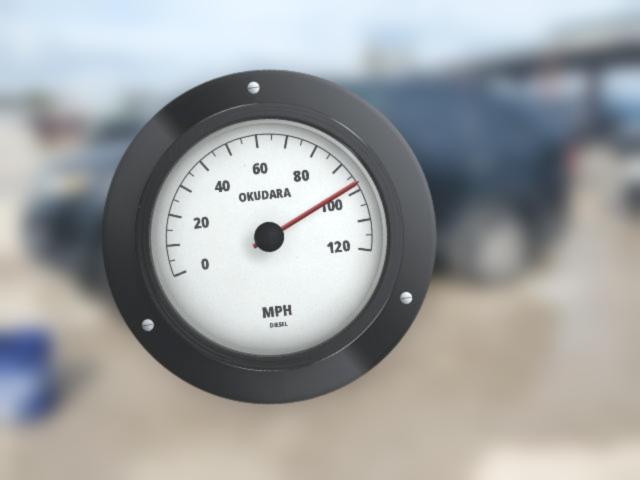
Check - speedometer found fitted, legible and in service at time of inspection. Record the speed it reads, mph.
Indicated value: 97.5 mph
